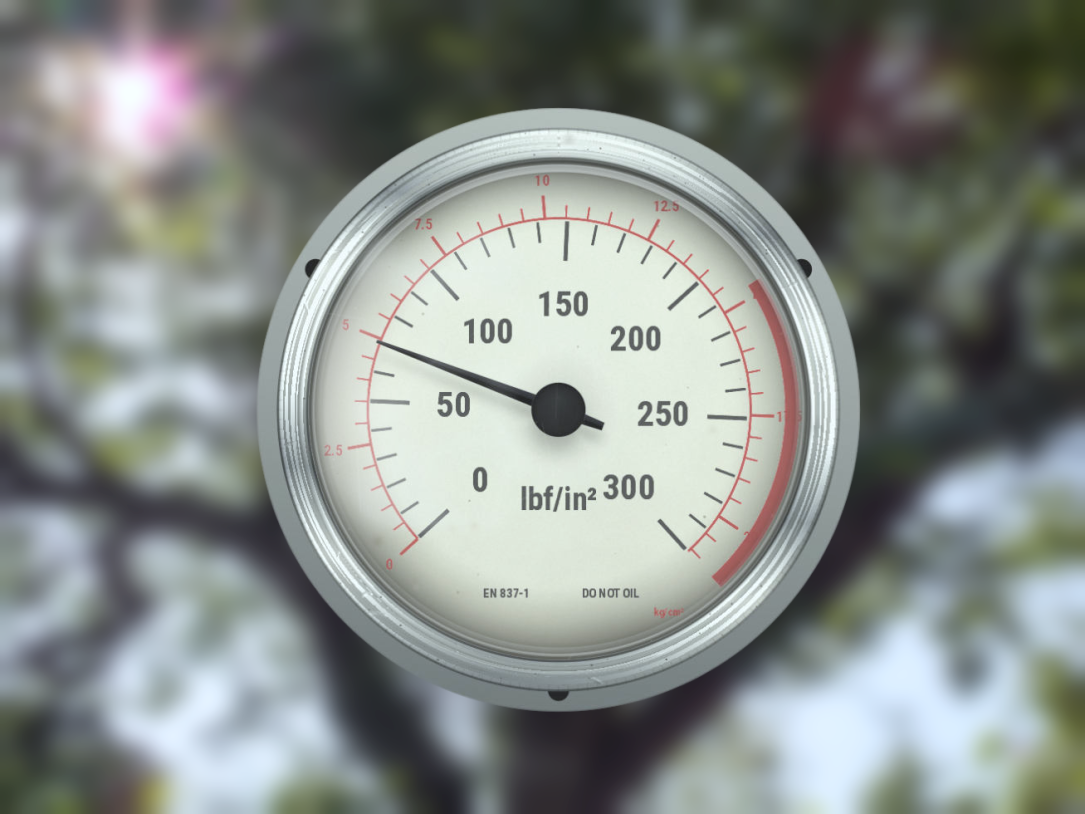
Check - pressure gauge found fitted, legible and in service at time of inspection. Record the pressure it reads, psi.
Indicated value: 70 psi
